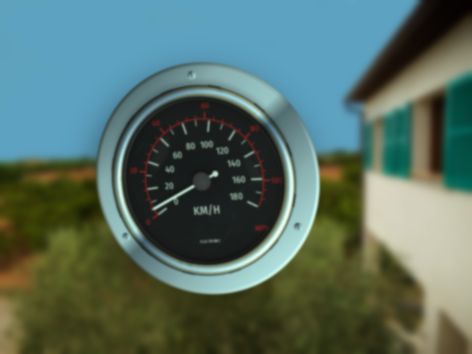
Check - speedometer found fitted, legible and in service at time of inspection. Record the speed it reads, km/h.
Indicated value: 5 km/h
